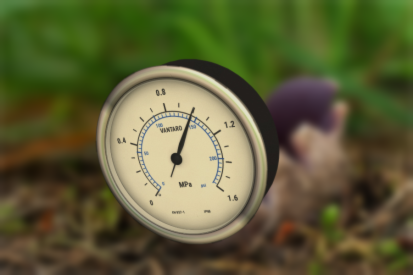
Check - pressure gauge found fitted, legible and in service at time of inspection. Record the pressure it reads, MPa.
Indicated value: 1 MPa
